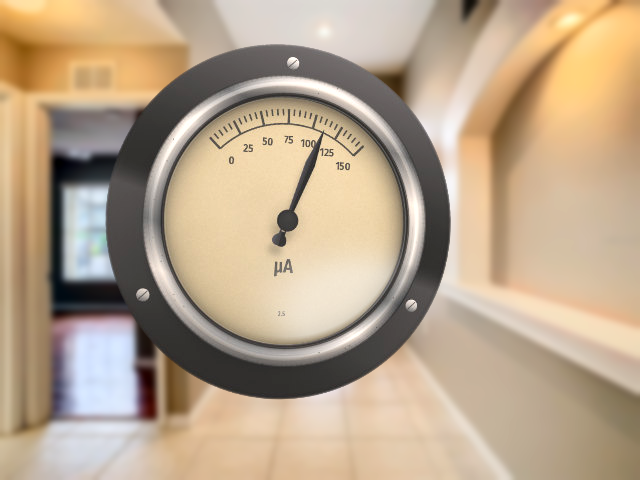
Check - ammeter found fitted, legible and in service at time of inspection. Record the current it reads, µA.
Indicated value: 110 µA
